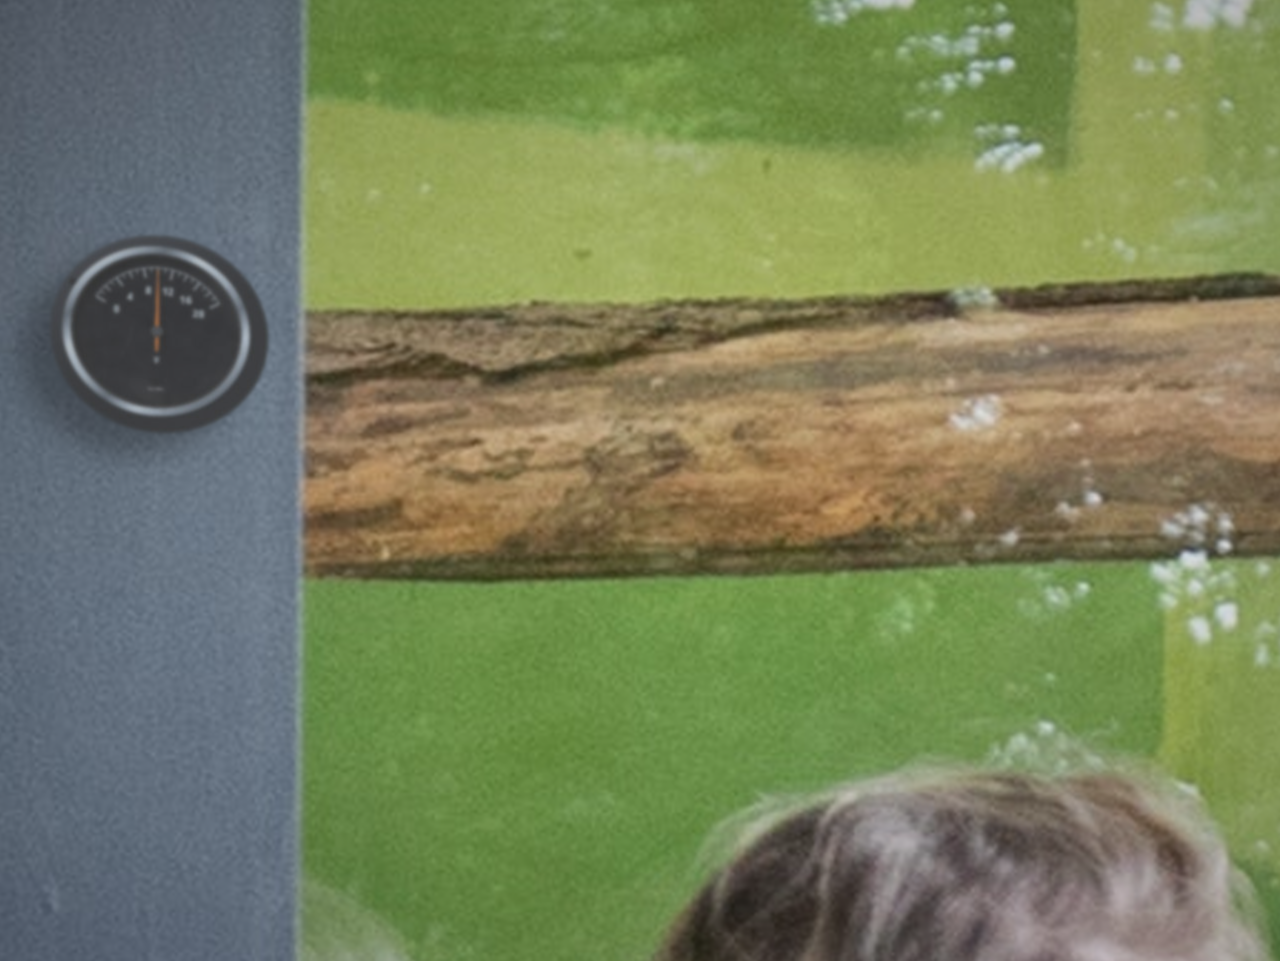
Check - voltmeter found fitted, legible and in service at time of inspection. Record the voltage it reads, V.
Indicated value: 10 V
